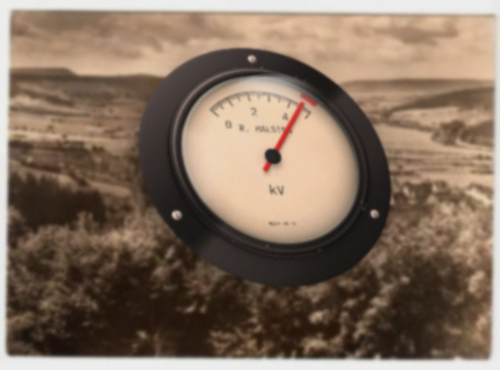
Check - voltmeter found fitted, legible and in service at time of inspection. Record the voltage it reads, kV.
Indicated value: 4.5 kV
